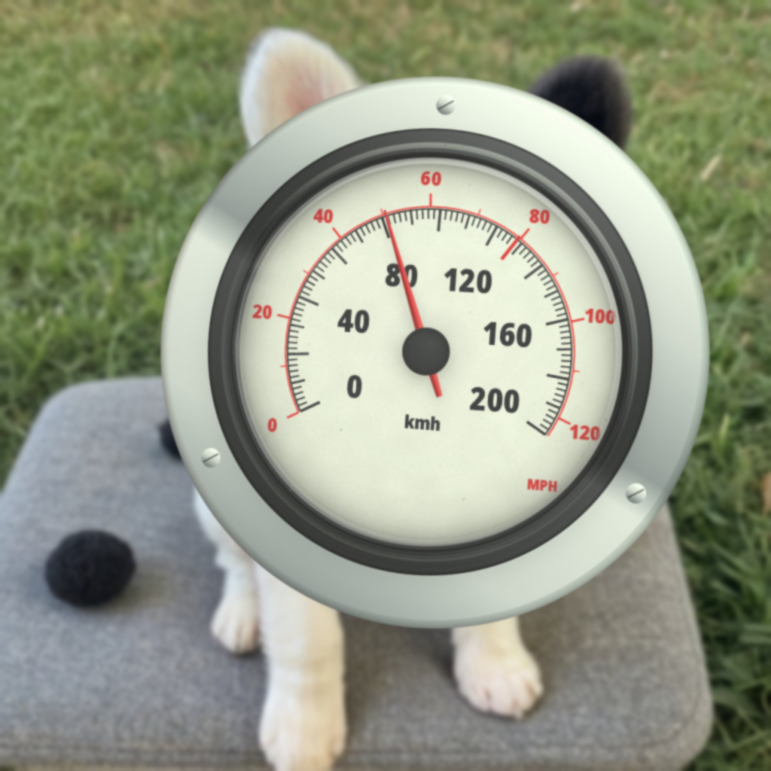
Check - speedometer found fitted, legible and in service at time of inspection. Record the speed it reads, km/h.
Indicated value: 82 km/h
